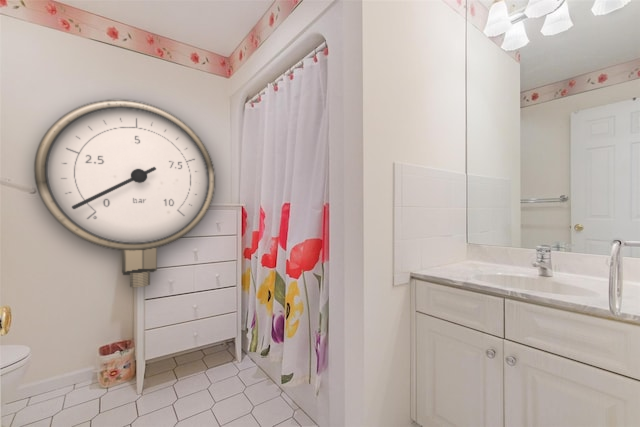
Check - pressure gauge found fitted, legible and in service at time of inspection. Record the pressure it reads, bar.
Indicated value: 0.5 bar
